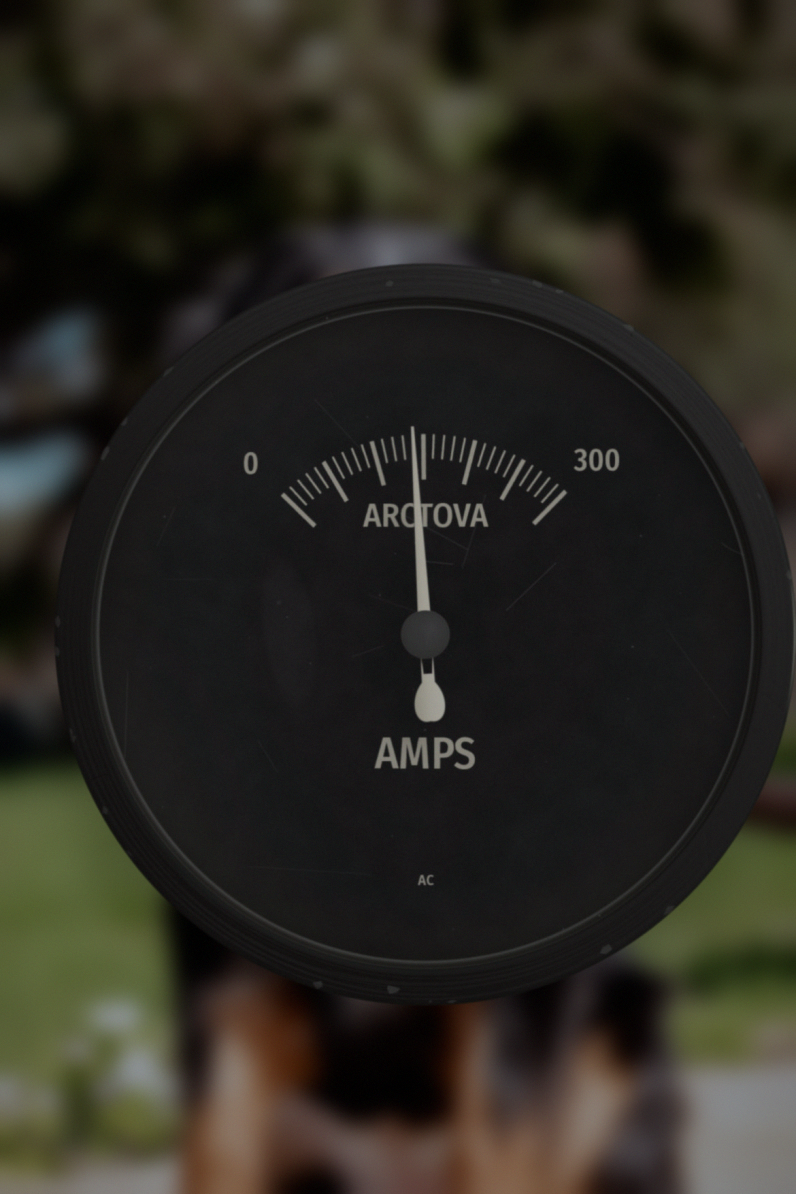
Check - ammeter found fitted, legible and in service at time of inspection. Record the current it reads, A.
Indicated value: 140 A
